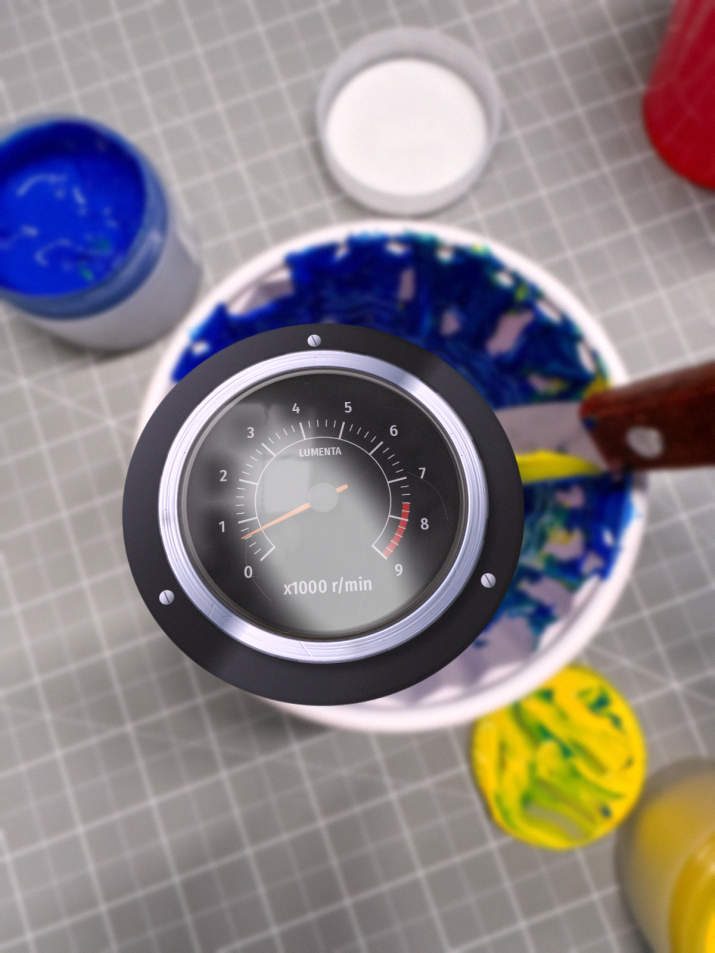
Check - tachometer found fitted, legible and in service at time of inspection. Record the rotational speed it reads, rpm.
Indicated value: 600 rpm
